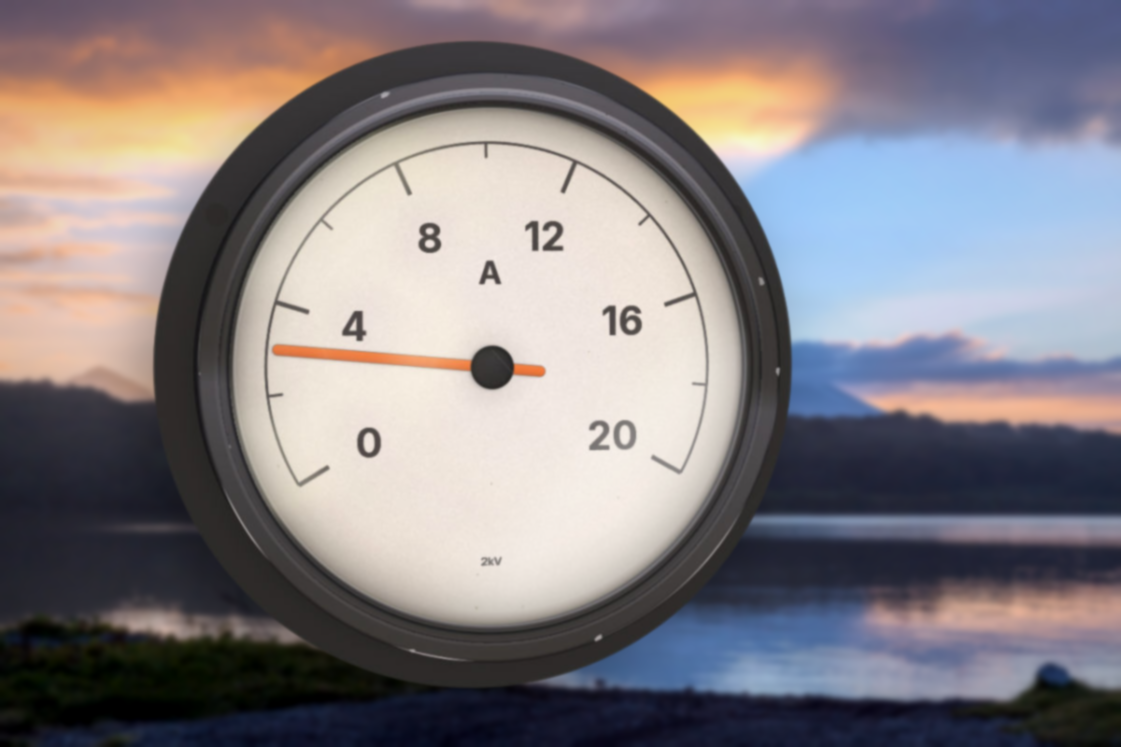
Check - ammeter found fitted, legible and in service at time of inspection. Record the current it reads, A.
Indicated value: 3 A
